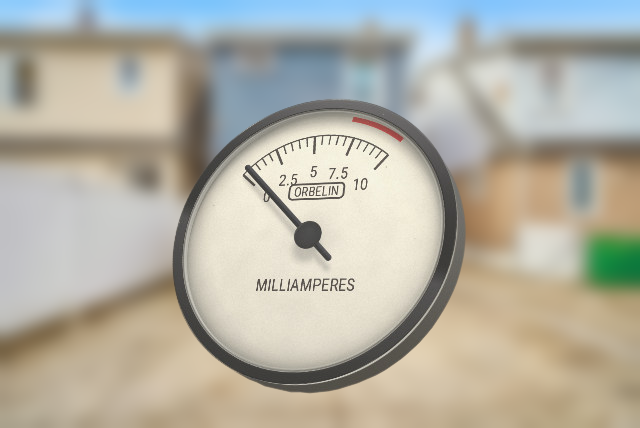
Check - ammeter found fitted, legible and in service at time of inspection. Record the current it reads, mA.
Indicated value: 0.5 mA
